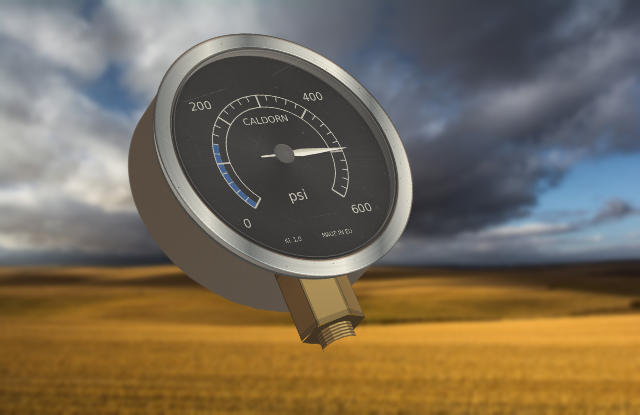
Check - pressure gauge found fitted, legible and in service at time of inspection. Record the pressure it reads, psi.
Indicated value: 500 psi
